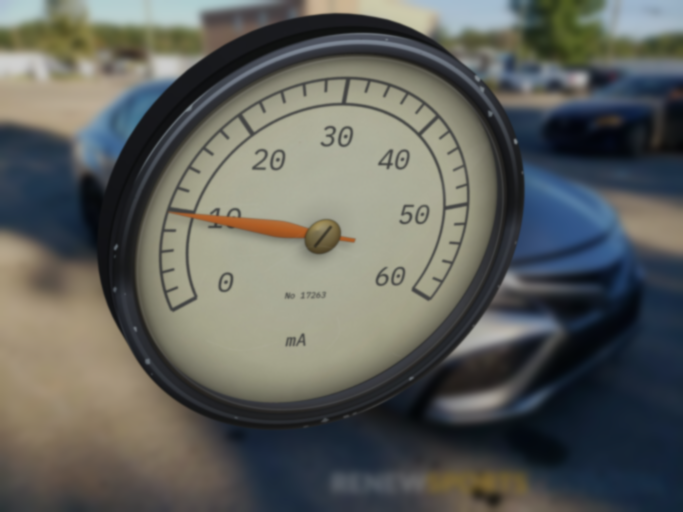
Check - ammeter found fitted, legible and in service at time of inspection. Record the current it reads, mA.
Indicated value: 10 mA
